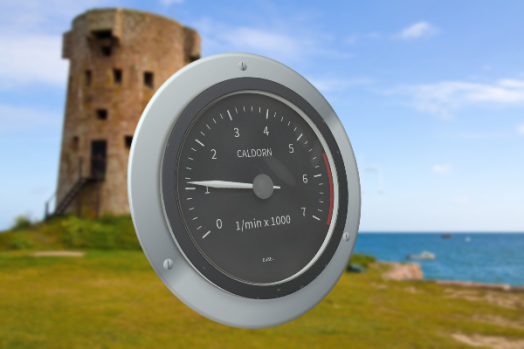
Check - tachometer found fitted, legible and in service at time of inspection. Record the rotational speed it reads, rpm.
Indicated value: 1100 rpm
